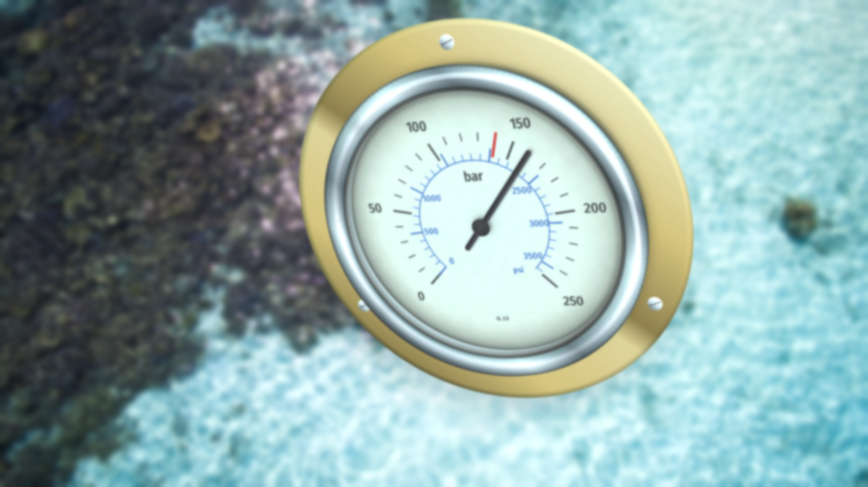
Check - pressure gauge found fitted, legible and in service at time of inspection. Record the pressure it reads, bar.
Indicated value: 160 bar
